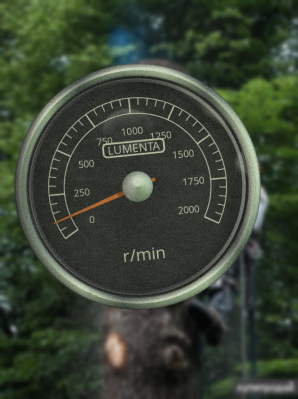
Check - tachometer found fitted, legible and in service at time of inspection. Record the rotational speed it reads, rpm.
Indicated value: 100 rpm
